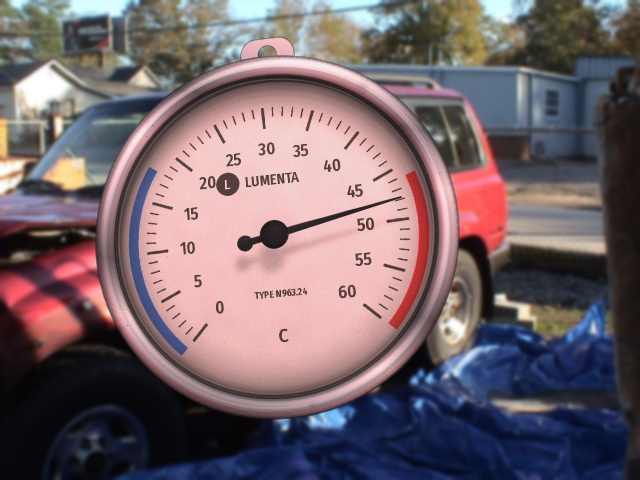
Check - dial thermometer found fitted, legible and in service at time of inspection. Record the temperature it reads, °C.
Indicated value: 48 °C
